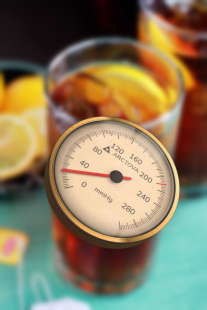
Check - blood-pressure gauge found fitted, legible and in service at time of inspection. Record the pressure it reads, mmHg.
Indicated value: 20 mmHg
